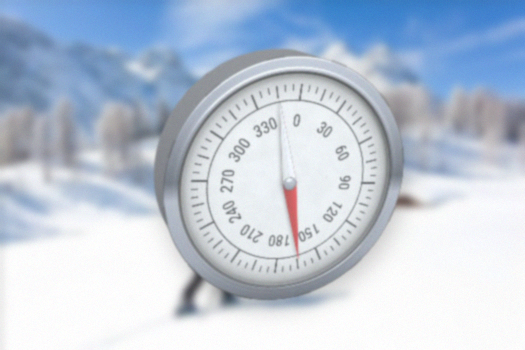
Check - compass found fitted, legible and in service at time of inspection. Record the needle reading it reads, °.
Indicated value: 165 °
